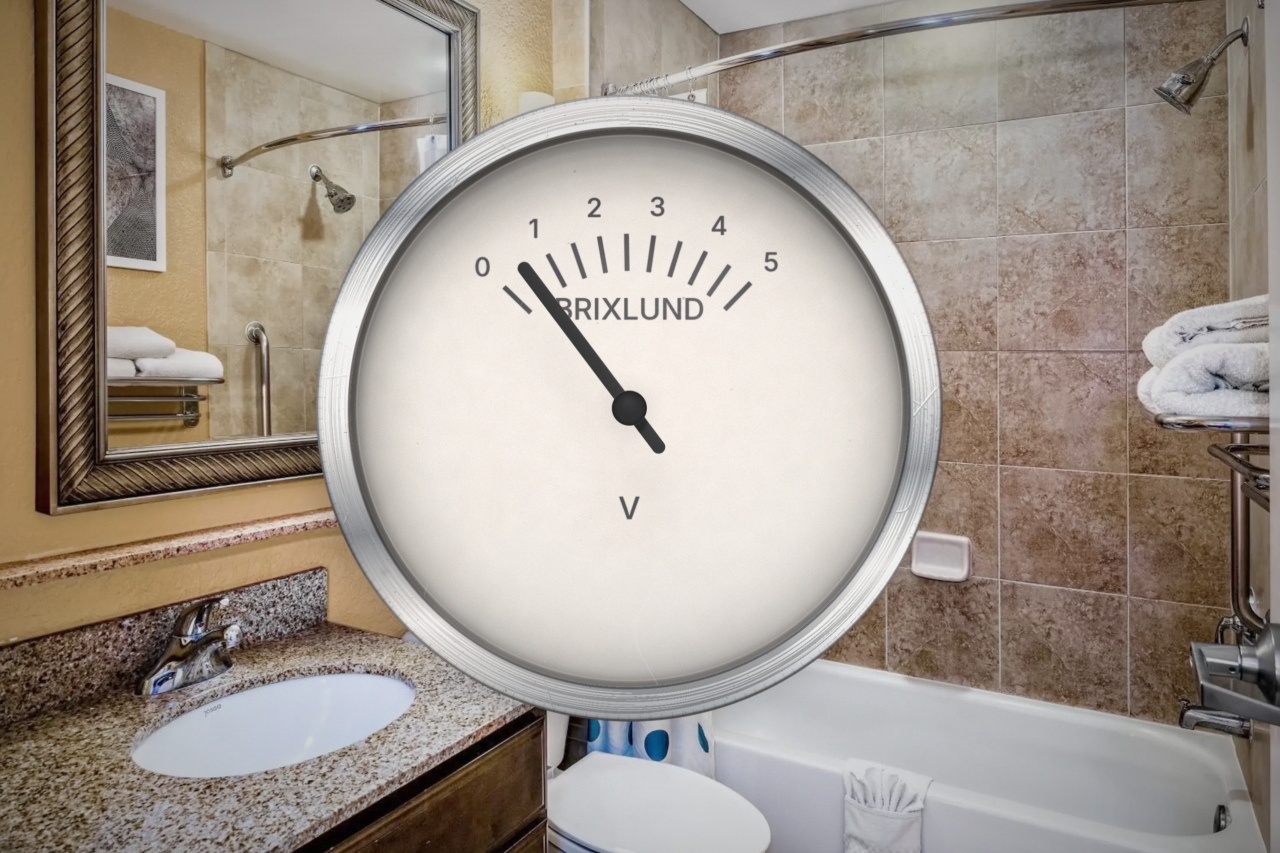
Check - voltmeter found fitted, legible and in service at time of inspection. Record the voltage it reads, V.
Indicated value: 0.5 V
